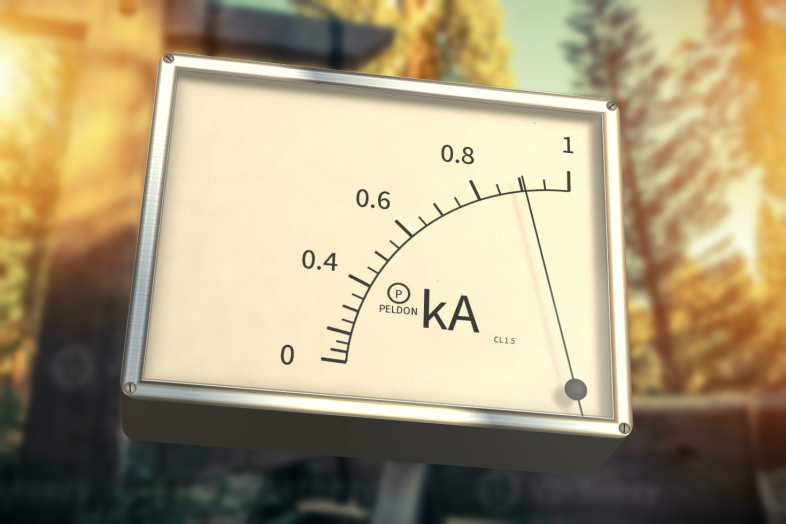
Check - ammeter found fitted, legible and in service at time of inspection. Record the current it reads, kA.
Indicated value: 0.9 kA
